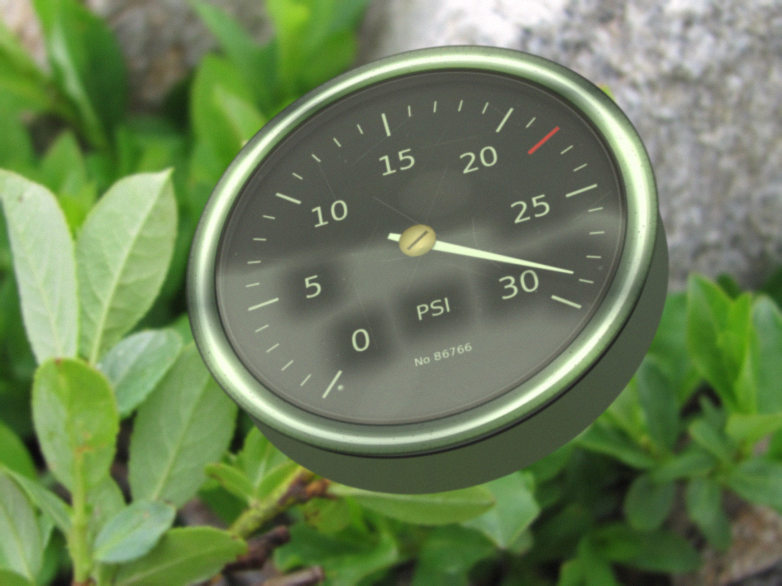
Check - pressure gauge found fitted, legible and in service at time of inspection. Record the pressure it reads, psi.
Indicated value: 29 psi
